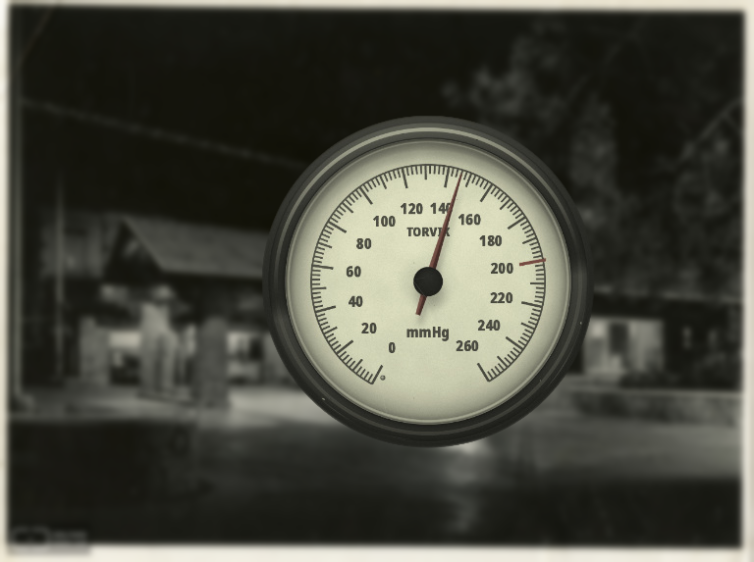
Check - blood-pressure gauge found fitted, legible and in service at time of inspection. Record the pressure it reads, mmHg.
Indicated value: 146 mmHg
